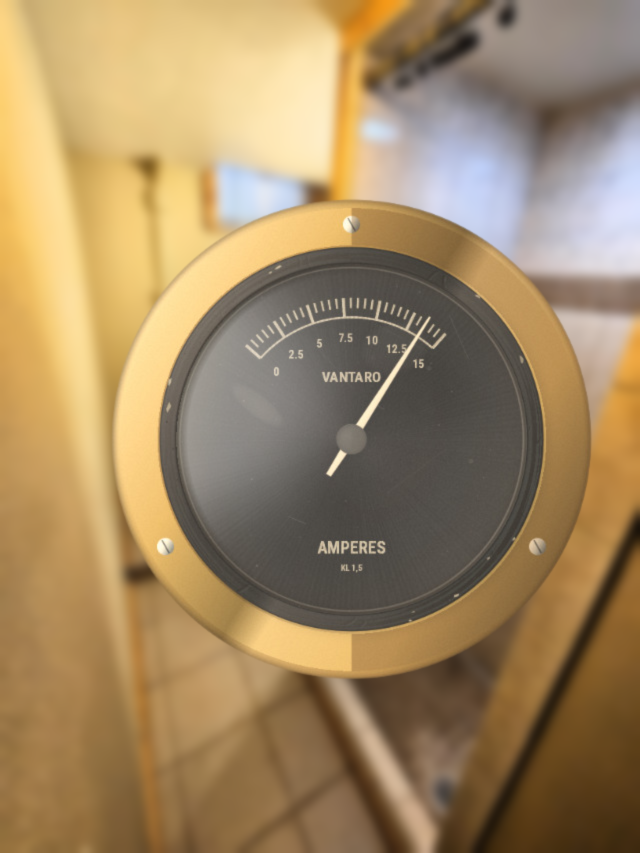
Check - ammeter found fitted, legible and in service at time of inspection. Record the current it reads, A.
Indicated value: 13.5 A
